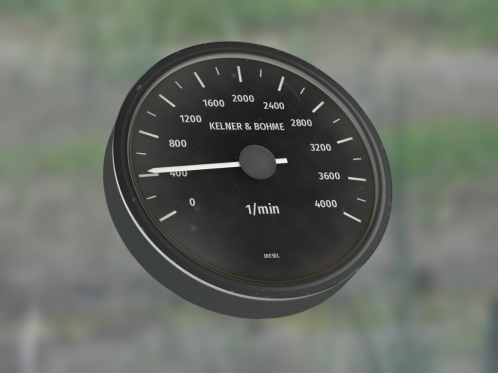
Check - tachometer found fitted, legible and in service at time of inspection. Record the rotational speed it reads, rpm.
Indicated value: 400 rpm
